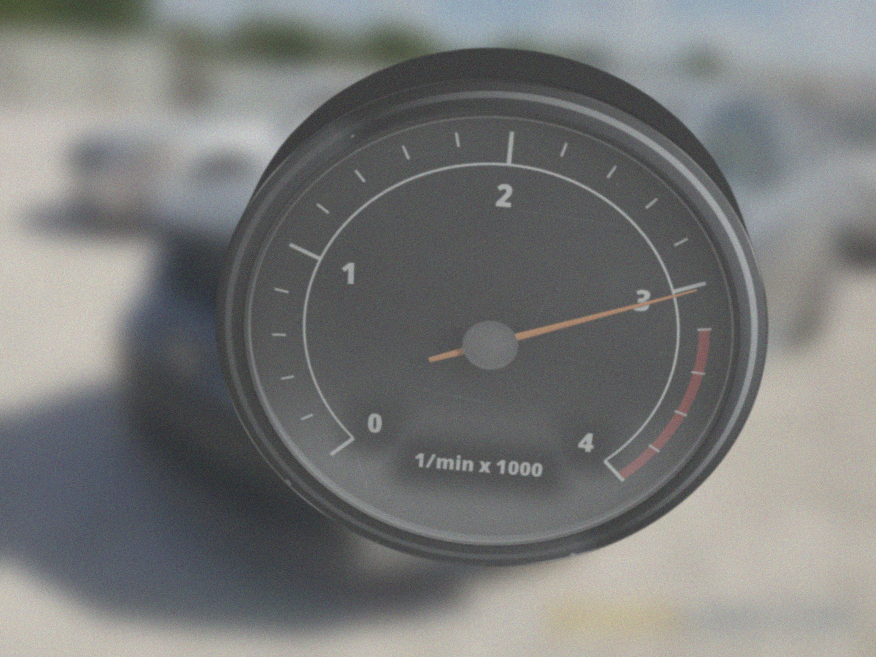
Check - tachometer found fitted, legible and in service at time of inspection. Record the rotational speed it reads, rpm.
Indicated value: 3000 rpm
